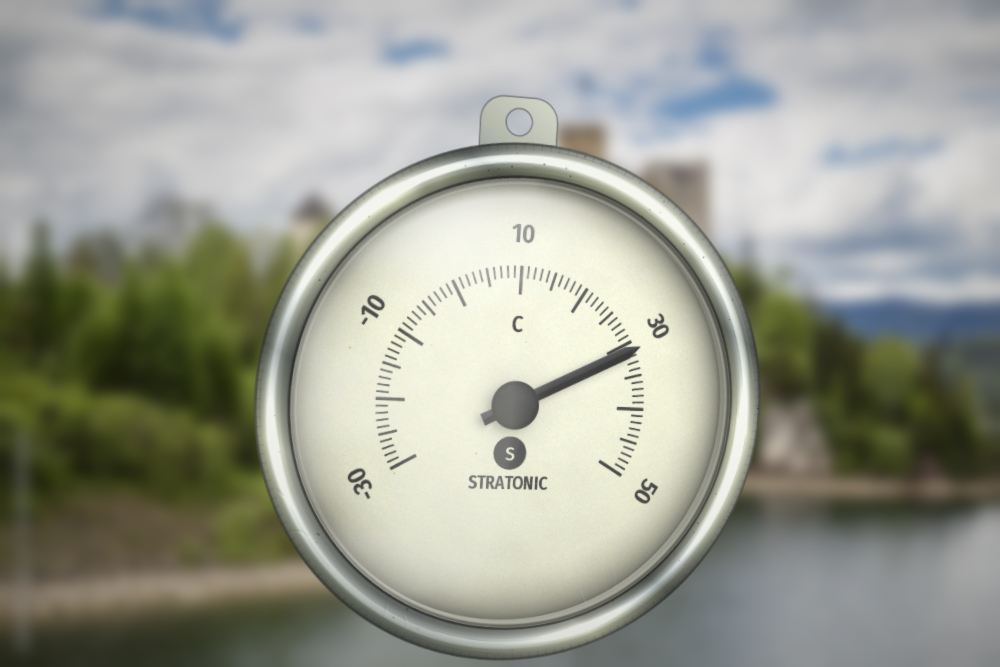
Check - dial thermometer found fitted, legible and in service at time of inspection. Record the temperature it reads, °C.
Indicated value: 31 °C
